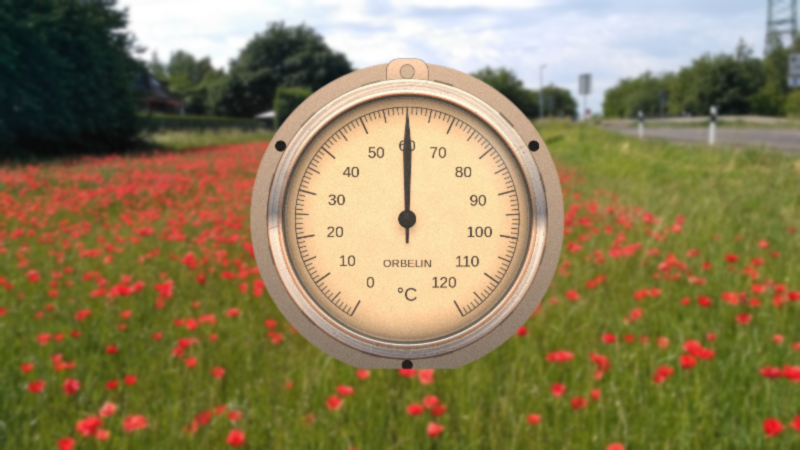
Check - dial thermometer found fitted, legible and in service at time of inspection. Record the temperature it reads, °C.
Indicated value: 60 °C
